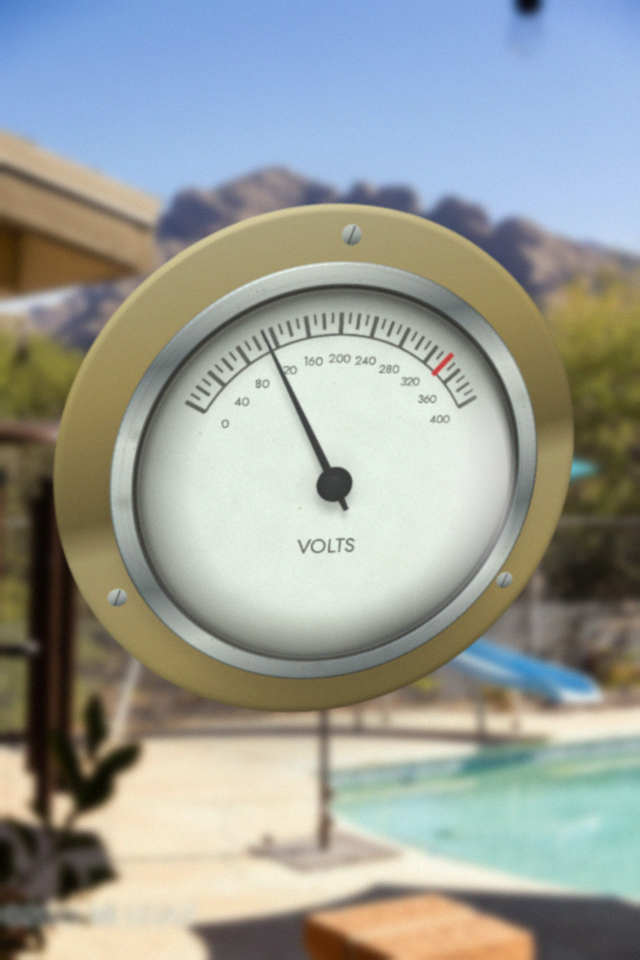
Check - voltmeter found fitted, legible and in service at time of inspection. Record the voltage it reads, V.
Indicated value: 110 V
